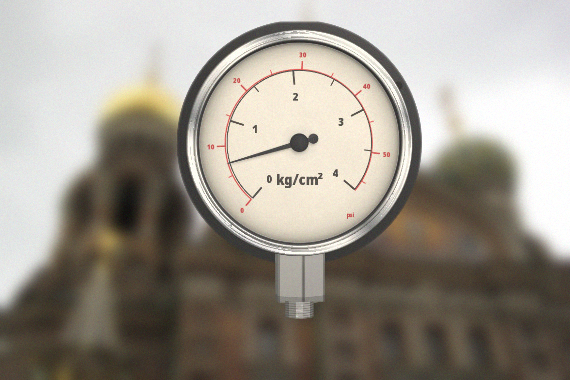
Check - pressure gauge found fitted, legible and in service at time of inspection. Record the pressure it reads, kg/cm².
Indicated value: 0.5 kg/cm²
